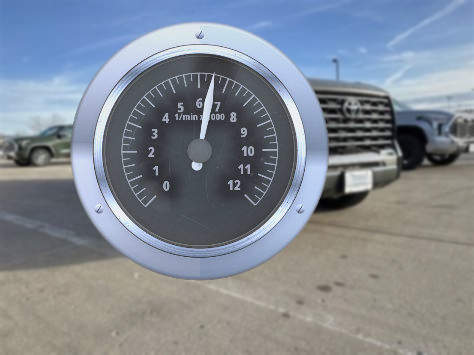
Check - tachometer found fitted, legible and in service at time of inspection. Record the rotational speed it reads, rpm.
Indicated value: 6500 rpm
